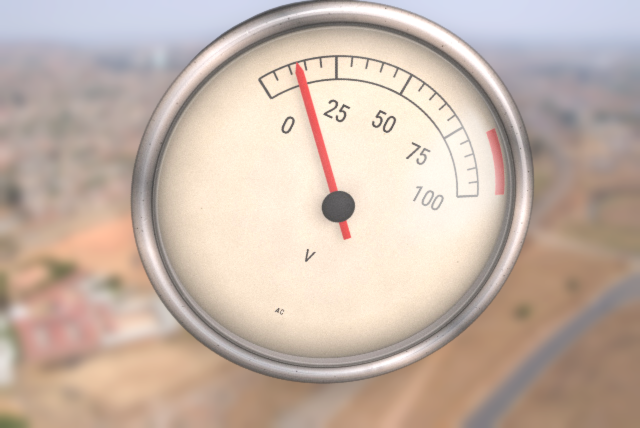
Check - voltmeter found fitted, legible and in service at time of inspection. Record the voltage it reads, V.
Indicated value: 12.5 V
